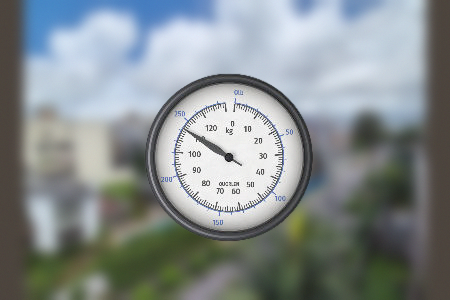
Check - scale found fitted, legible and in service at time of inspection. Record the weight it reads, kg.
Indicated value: 110 kg
